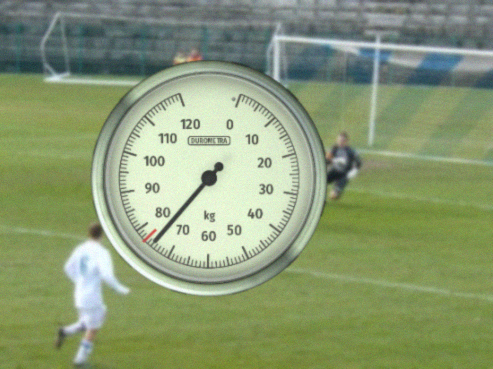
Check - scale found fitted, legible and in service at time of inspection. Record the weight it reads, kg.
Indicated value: 75 kg
